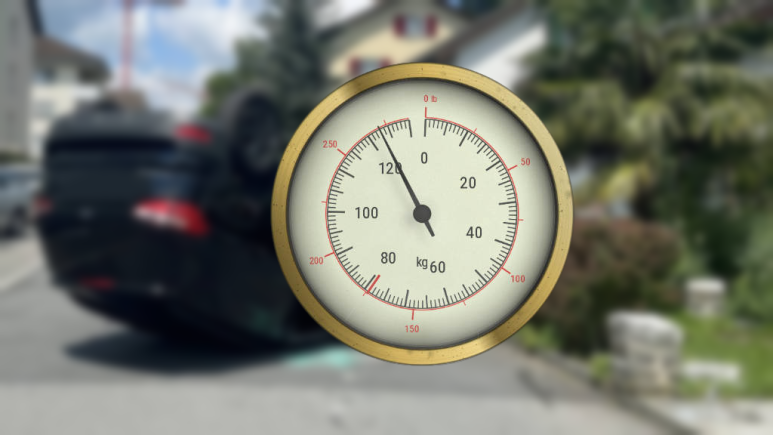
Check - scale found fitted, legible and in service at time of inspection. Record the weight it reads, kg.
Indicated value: 123 kg
